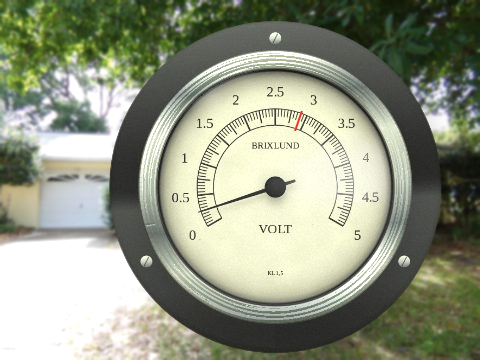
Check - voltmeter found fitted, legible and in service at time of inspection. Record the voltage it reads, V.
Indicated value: 0.25 V
